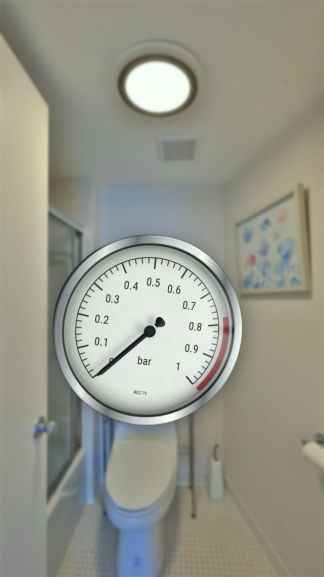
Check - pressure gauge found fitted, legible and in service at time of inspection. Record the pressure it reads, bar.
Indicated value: 0 bar
